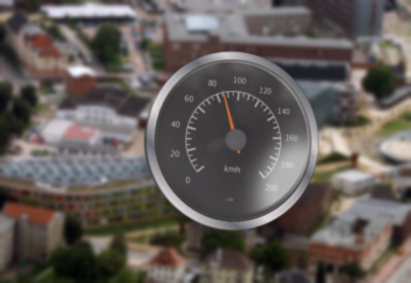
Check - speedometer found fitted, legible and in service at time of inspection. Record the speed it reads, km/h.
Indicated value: 85 km/h
